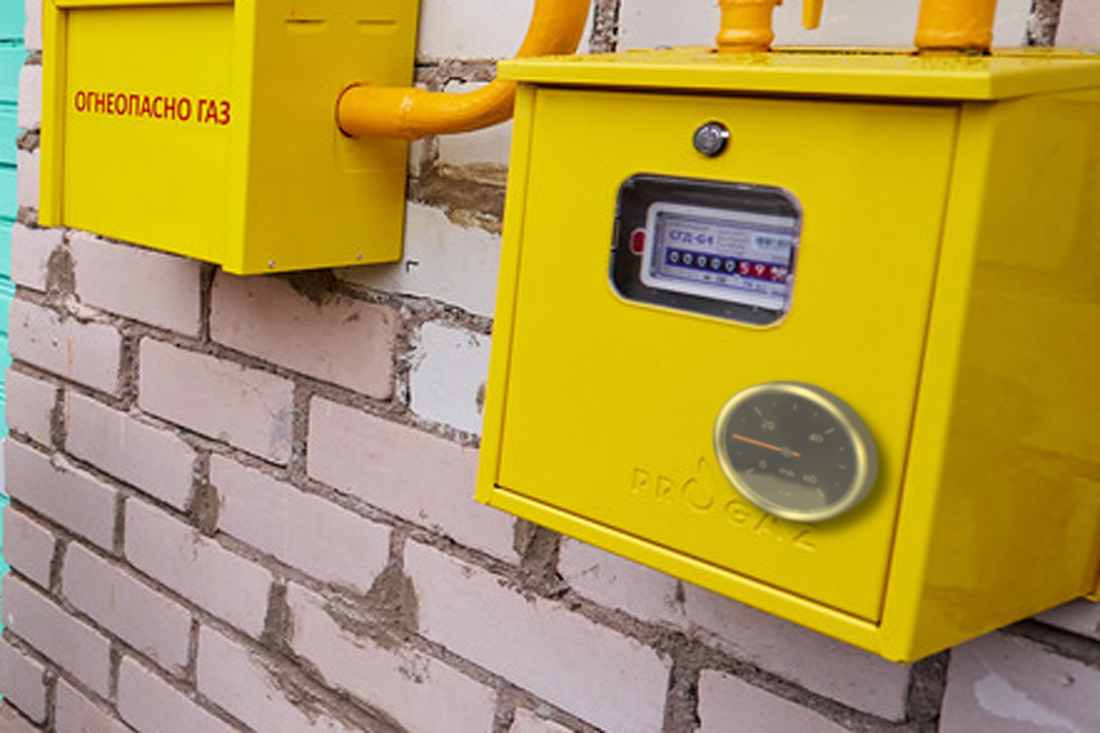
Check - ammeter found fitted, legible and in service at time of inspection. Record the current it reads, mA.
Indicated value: 10 mA
